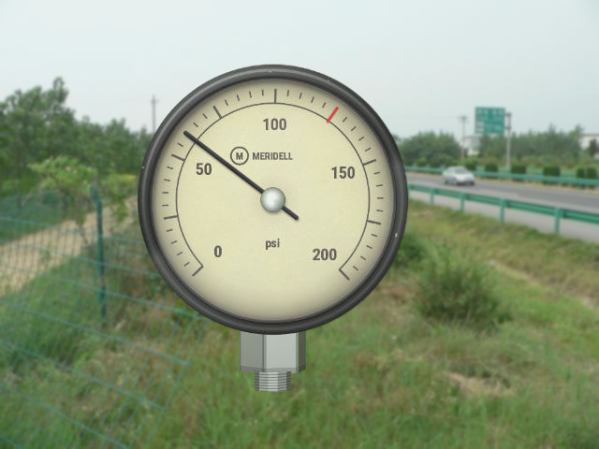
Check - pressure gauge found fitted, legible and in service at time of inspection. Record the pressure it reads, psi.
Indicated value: 60 psi
